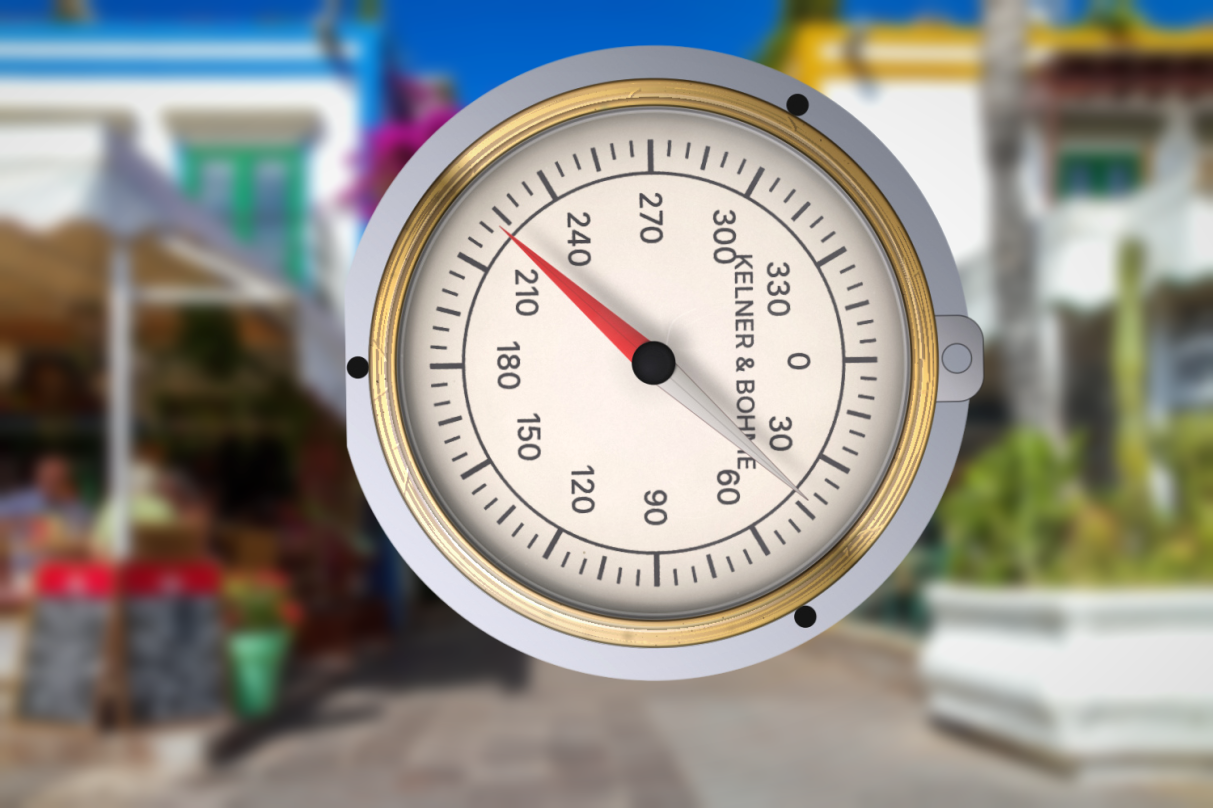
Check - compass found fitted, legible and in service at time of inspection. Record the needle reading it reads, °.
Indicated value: 222.5 °
